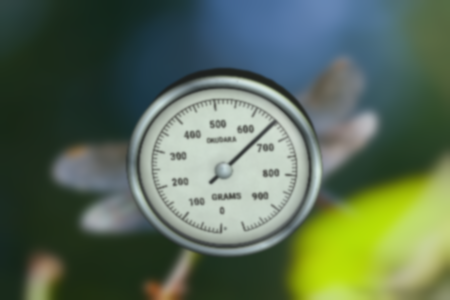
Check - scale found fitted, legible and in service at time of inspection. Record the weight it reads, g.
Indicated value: 650 g
